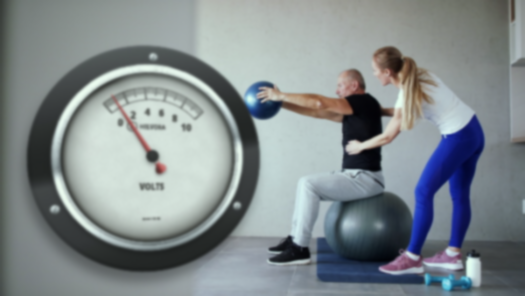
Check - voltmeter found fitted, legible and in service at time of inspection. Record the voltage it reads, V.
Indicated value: 1 V
